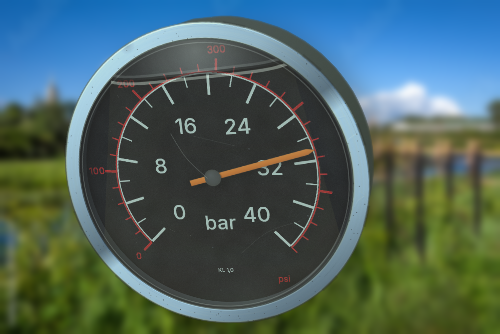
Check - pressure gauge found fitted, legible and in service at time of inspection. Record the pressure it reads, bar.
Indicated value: 31 bar
